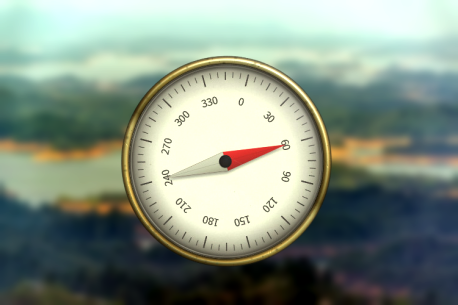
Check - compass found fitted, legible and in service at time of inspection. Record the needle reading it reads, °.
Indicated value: 60 °
